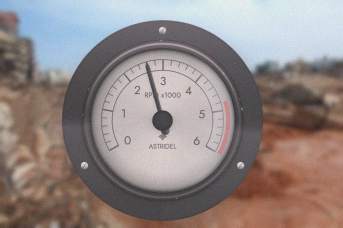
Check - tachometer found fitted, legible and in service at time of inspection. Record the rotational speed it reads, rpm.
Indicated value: 2600 rpm
